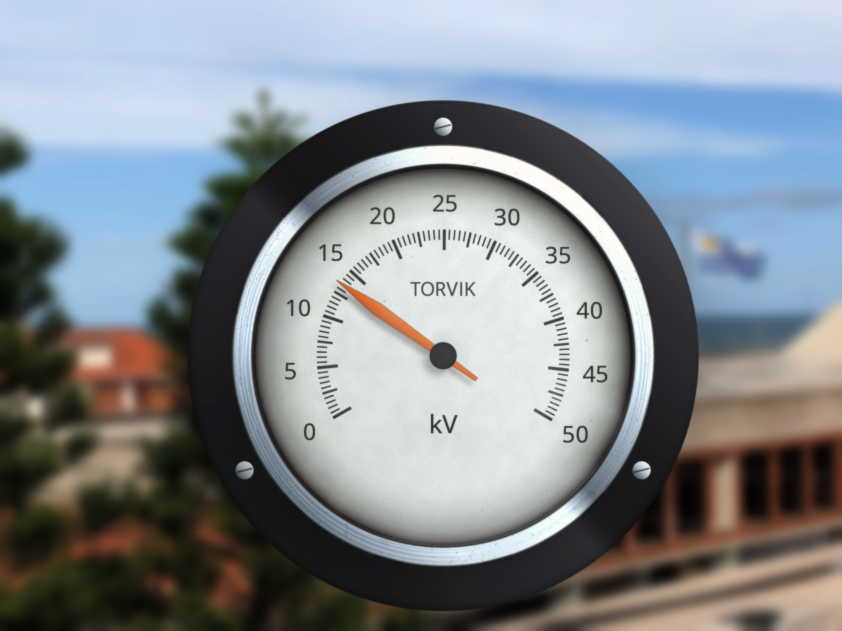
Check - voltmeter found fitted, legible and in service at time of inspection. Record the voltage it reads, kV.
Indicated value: 13.5 kV
